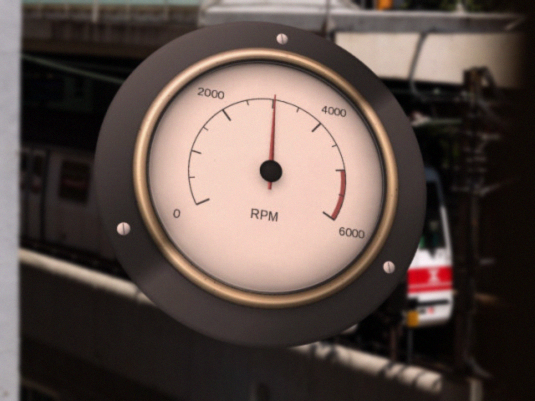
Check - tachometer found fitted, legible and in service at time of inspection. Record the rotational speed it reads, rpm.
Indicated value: 3000 rpm
